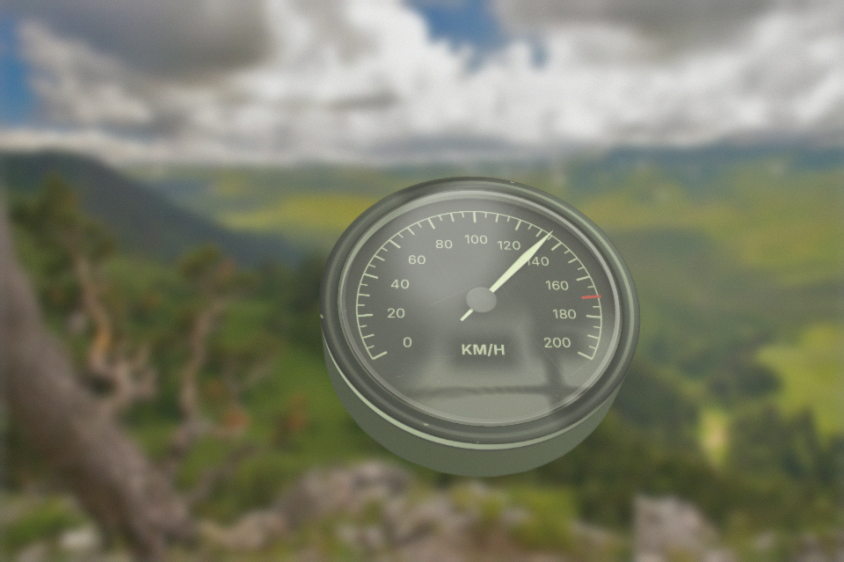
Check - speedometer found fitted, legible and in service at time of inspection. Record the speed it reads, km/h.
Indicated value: 135 km/h
